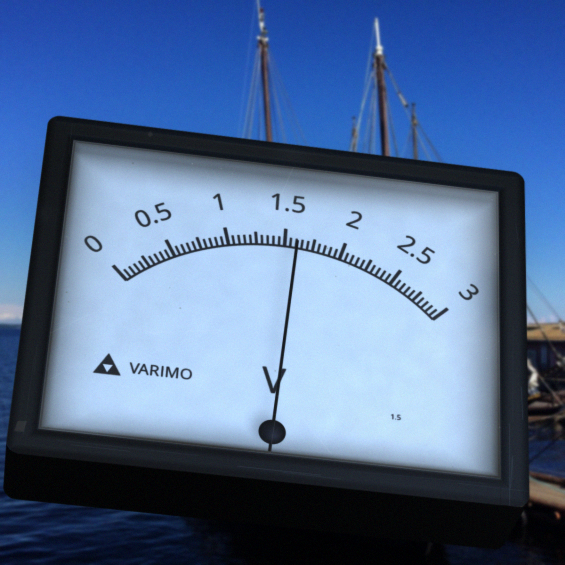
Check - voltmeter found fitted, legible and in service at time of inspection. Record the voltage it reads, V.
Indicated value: 1.6 V
